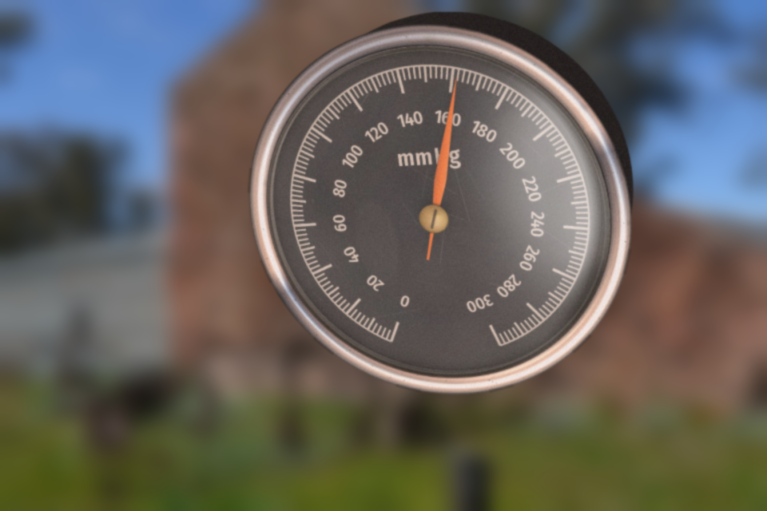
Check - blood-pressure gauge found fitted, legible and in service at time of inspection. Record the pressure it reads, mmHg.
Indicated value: 162 mmHg
